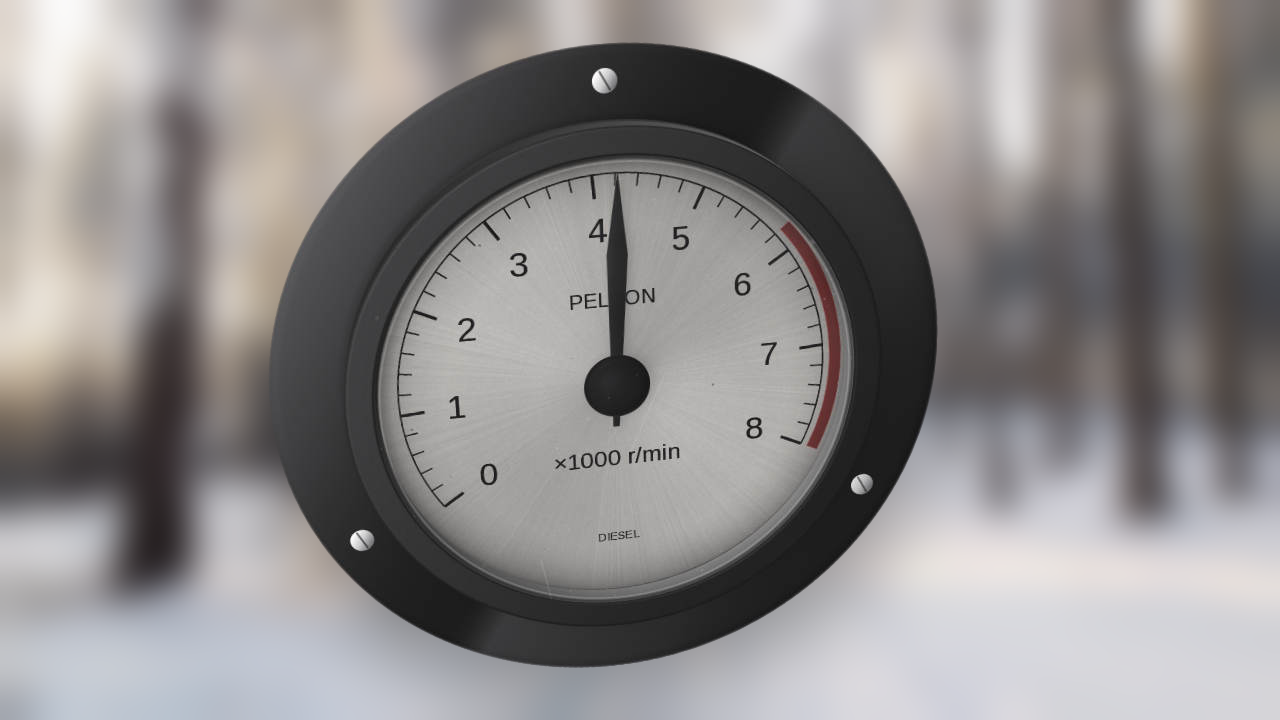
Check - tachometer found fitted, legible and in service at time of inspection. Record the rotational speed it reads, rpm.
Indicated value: 4200 rpm
